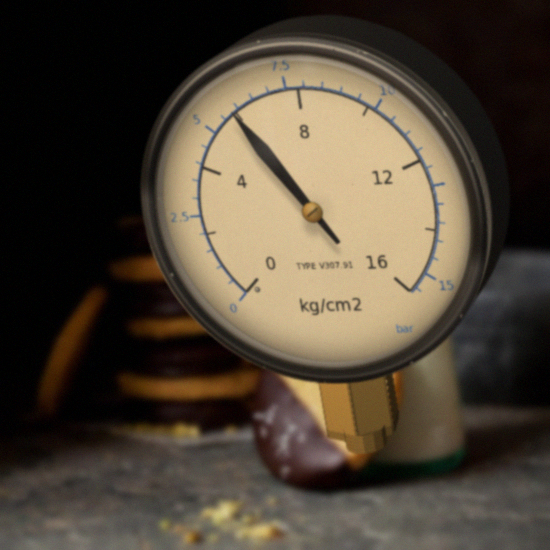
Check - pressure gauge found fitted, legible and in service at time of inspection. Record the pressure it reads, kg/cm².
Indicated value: 6 kg/cm²
